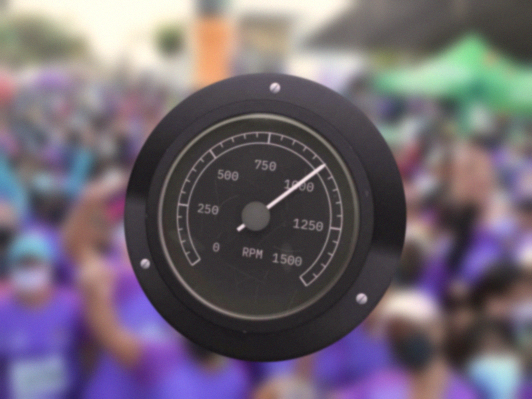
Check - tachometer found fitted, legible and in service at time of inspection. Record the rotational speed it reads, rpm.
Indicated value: 1000 rpm
